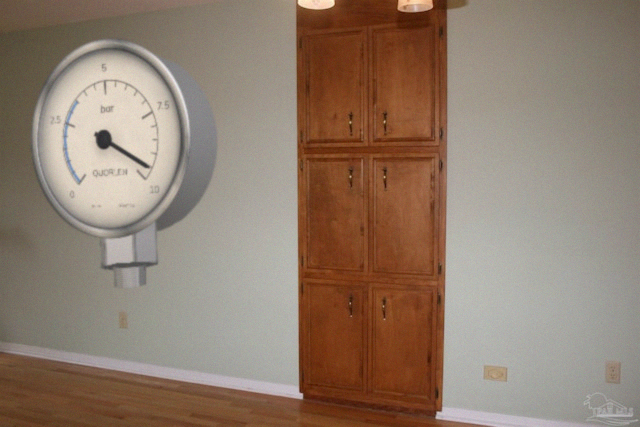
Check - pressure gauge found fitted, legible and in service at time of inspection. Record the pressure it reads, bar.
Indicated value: 9.5 bar
